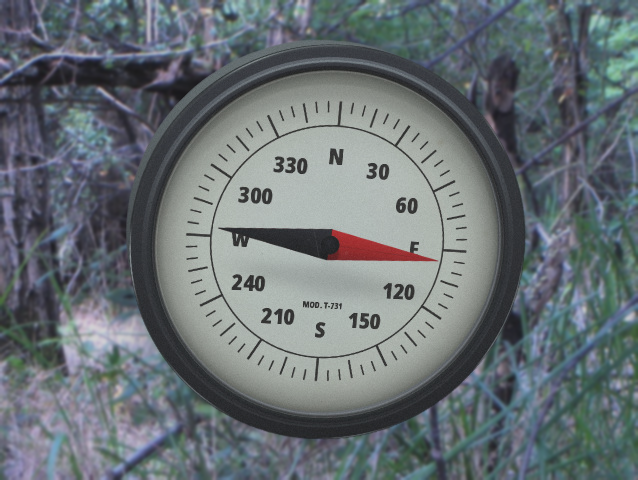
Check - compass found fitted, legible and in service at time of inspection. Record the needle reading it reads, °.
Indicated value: 95 °
